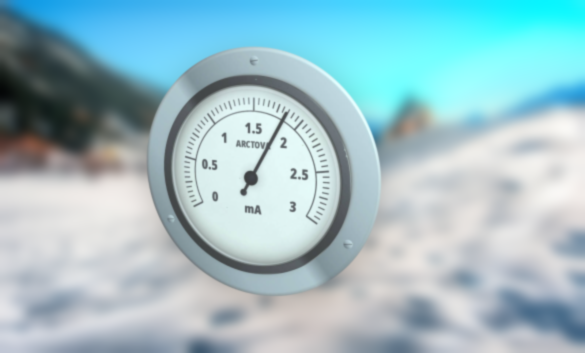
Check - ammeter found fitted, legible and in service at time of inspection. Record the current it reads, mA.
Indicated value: 1.85 mA
